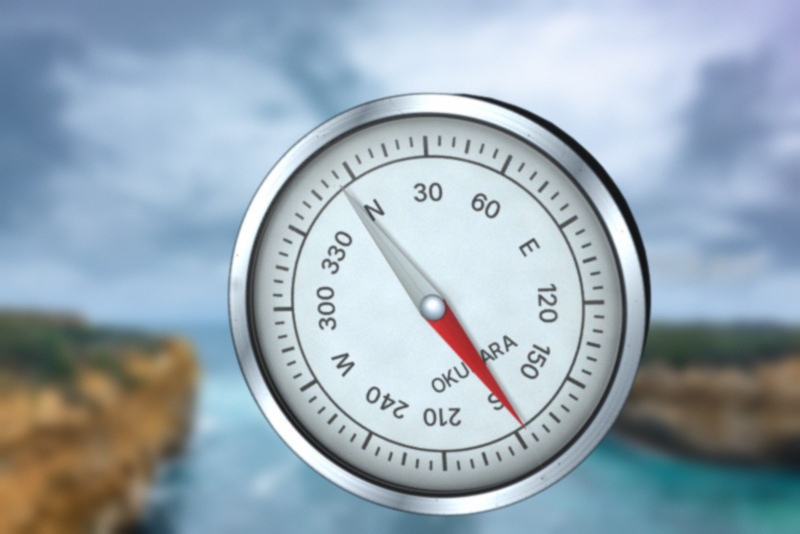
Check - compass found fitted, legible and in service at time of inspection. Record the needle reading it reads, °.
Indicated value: 175 °
